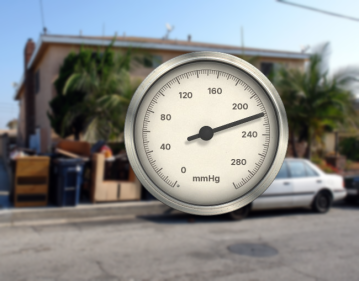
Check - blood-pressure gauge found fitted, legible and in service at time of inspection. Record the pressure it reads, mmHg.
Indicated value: 220 mmHg
